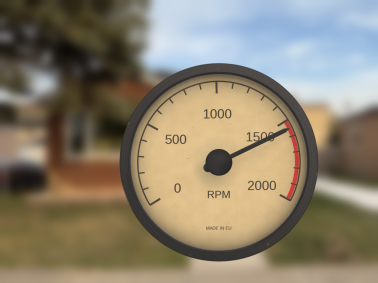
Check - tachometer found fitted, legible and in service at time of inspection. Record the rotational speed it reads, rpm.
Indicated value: 1550 rpm
